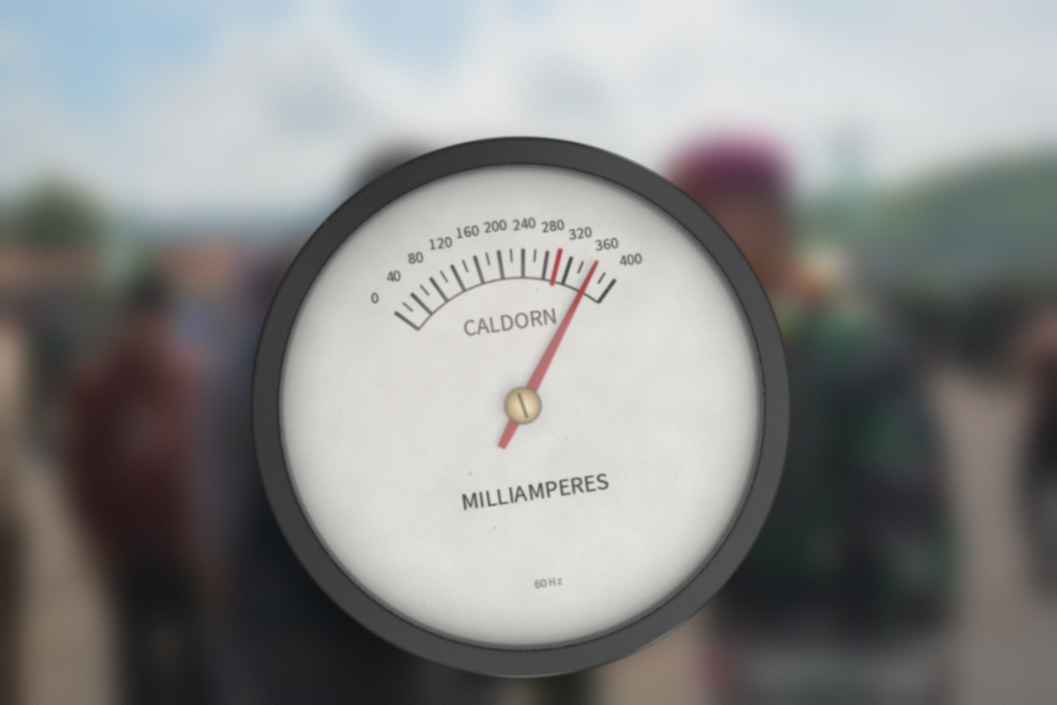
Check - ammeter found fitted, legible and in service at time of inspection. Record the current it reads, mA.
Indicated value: 360 mA
